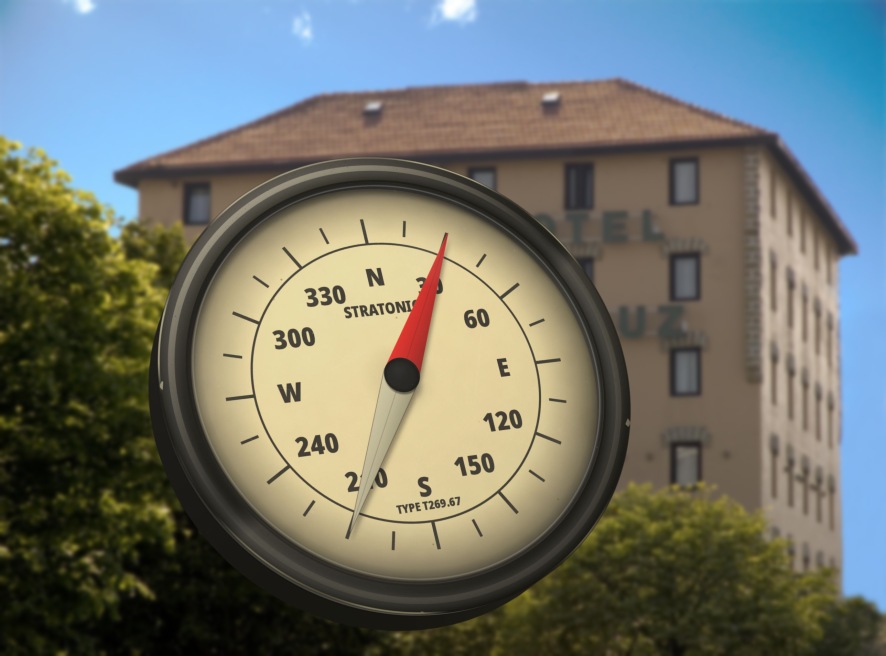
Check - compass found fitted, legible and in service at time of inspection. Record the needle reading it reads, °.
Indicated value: 30 °
